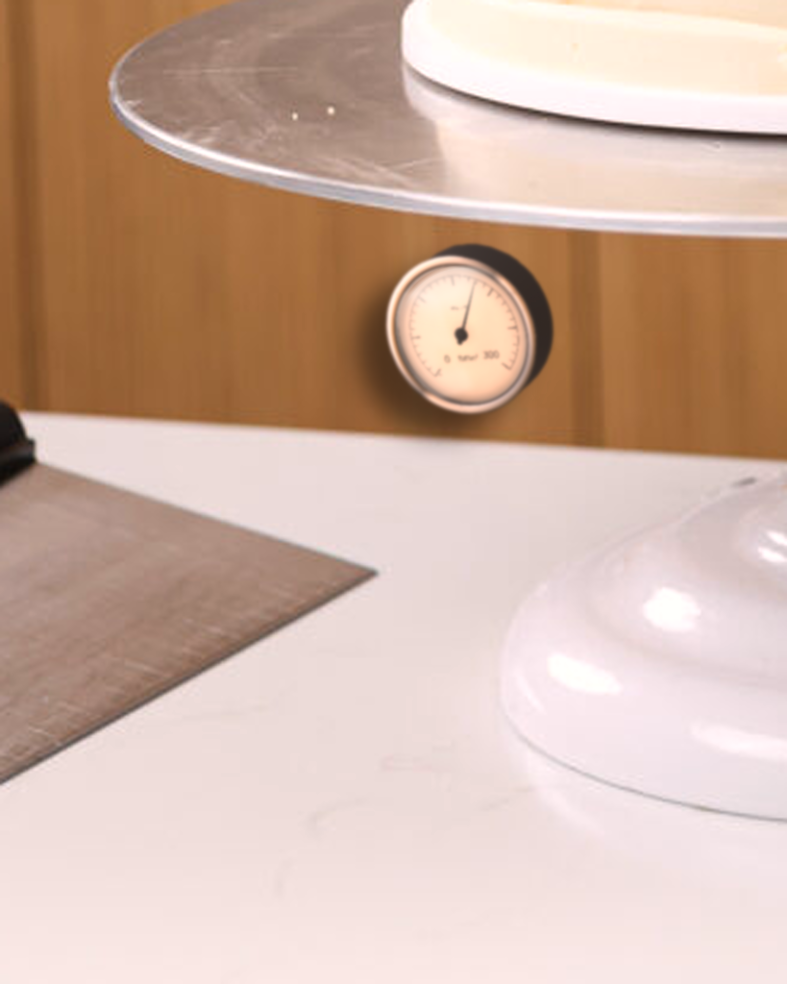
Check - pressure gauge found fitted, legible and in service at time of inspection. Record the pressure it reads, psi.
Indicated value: 180 psi
